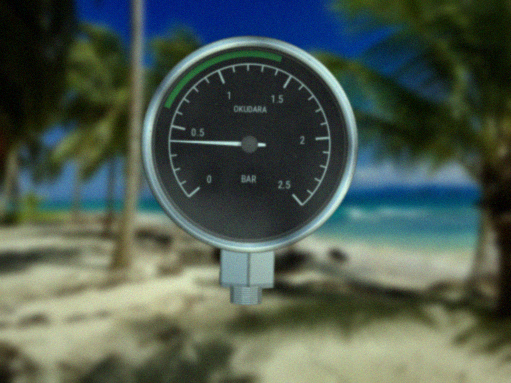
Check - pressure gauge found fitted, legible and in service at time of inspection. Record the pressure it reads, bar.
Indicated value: 0.4 bar
